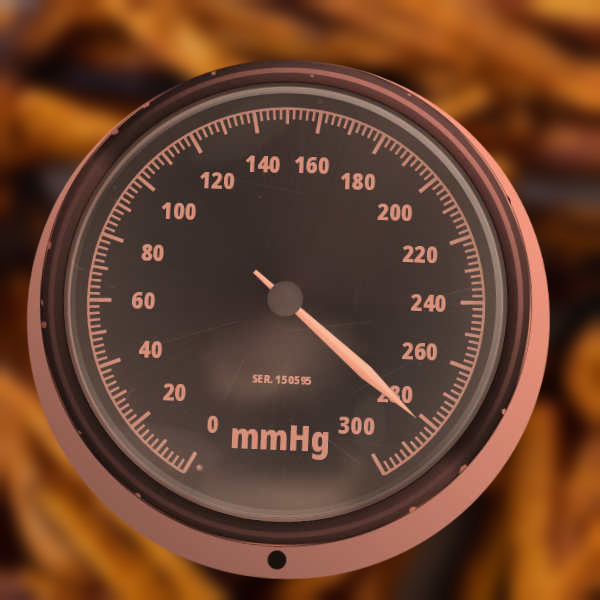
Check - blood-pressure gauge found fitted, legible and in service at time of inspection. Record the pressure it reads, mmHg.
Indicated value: 282 mmHg
